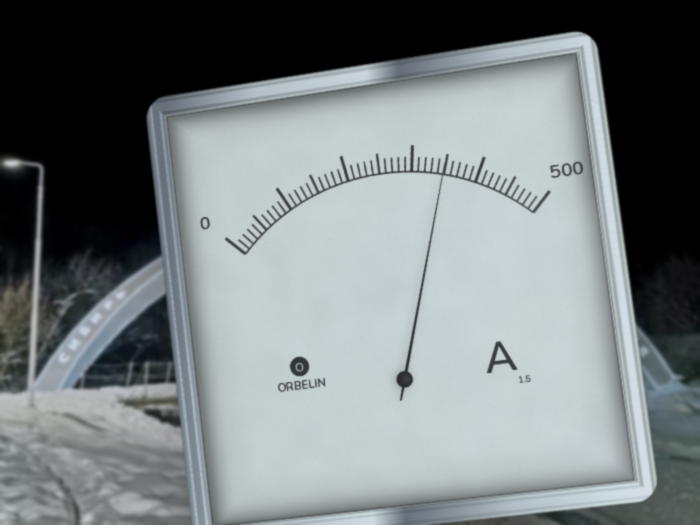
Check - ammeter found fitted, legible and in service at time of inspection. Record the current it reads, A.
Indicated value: 350 A
